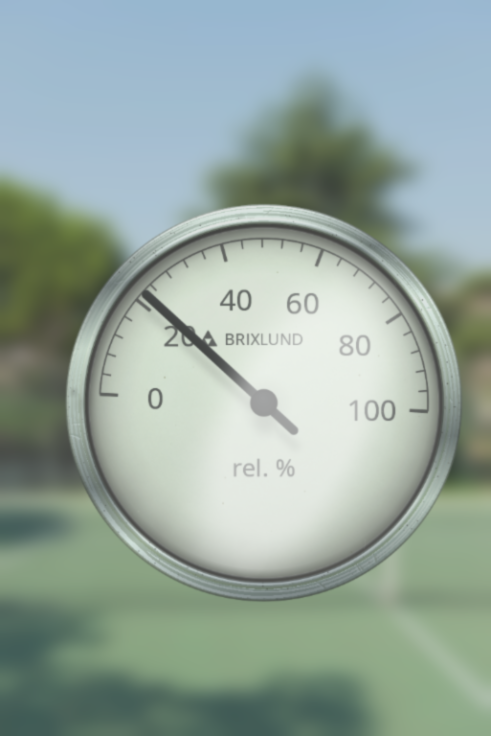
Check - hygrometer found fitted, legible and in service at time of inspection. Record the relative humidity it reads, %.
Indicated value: 22 %
